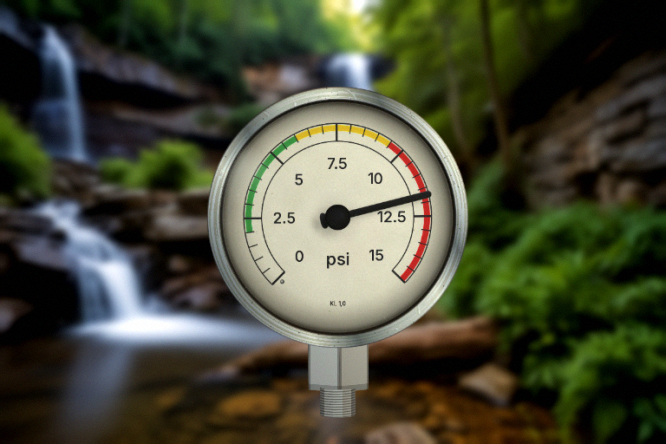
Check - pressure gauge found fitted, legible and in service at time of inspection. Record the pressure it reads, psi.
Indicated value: 11.75 psi
